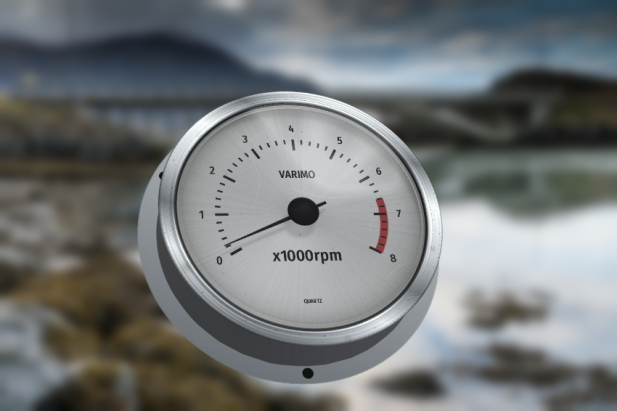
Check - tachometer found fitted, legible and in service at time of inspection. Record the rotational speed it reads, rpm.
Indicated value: 200 rpm
